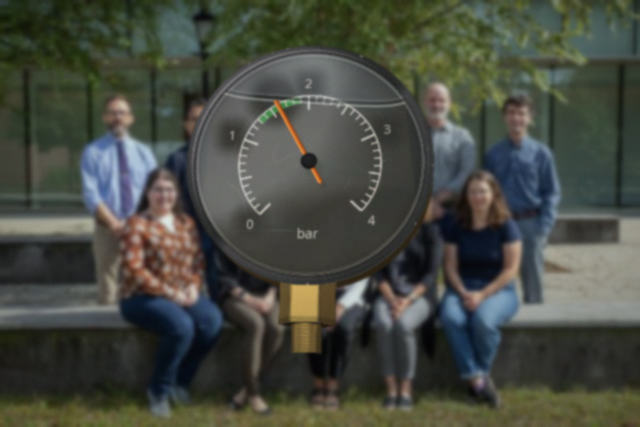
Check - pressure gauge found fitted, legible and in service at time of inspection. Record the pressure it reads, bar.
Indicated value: 1.6 bar
